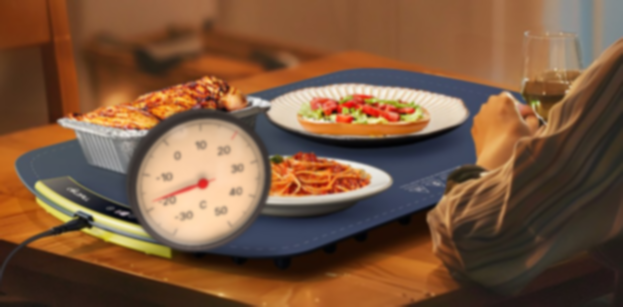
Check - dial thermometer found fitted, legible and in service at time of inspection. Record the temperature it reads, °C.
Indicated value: -17.5 °C
